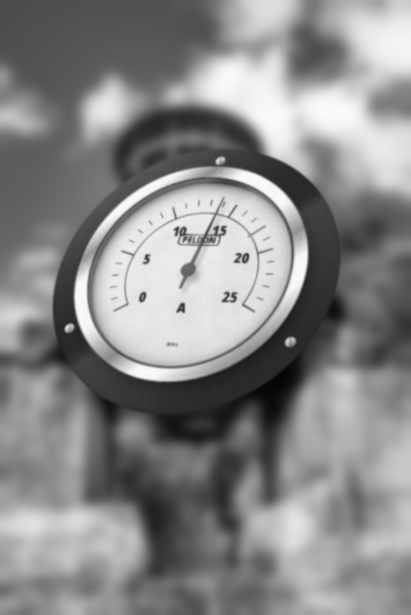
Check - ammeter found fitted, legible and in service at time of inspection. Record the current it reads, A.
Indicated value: 14 A
